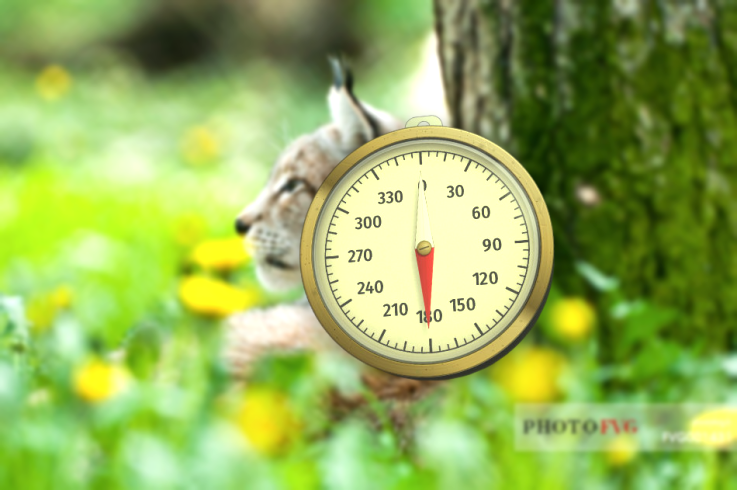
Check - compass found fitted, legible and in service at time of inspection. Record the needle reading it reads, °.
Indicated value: 180 °
